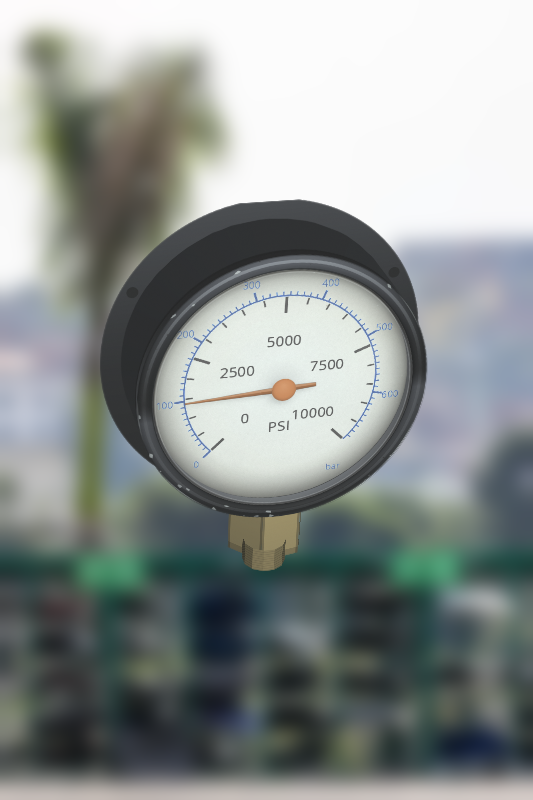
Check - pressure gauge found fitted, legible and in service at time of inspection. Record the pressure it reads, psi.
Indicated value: 1500 psi
